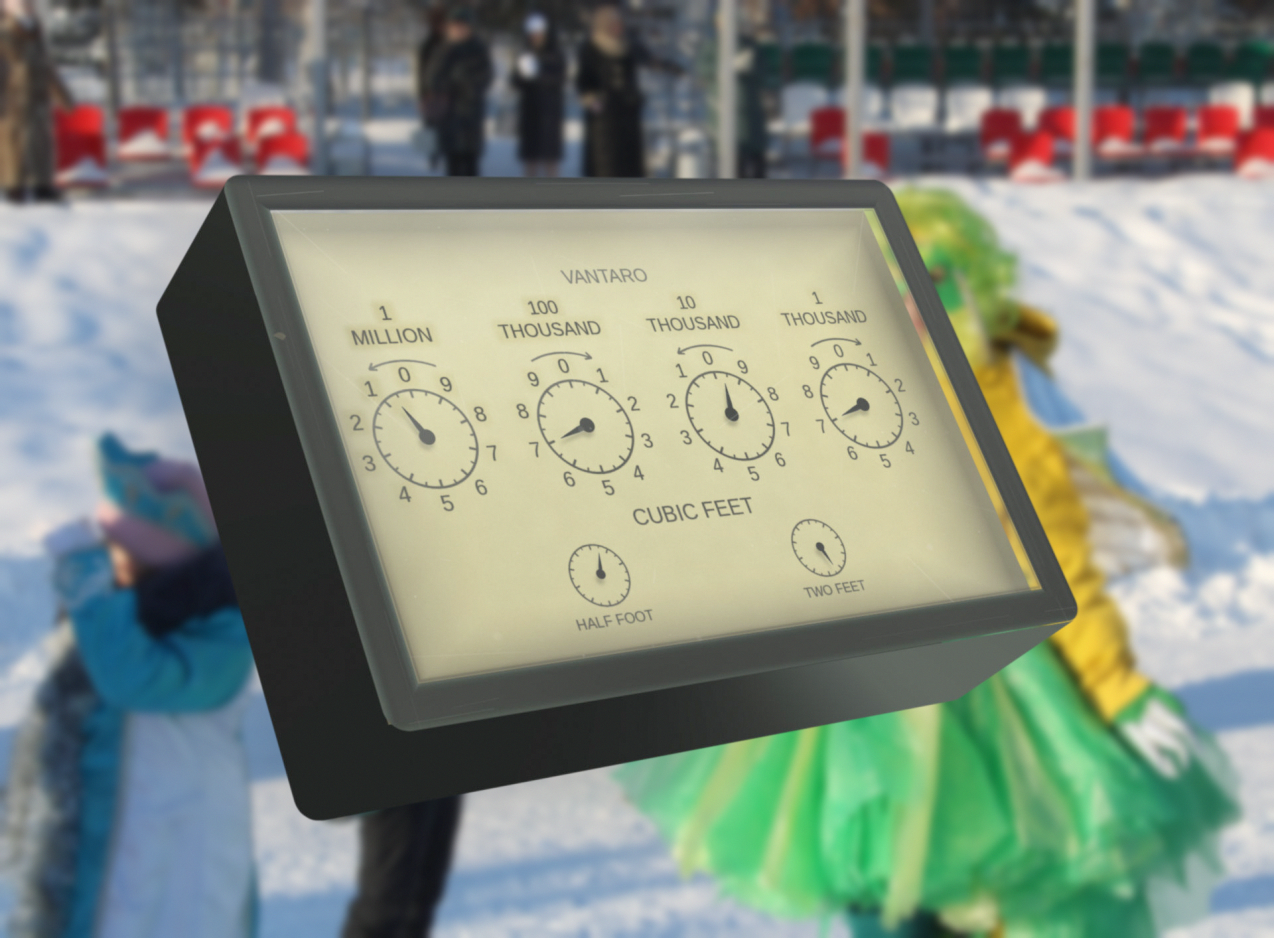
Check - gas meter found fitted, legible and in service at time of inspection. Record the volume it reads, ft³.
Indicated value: 69700 ft³
